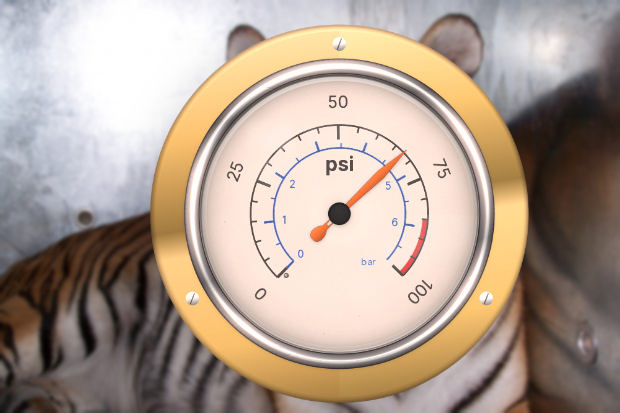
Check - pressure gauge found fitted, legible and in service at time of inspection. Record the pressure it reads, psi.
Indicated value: 67.5 psi
